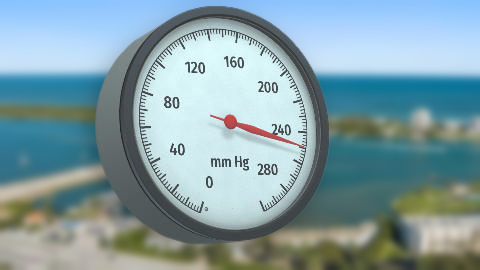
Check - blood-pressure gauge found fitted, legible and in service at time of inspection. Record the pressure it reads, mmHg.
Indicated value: 250 mmHg
